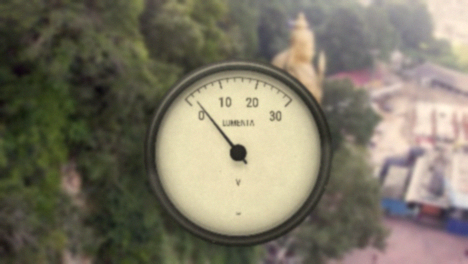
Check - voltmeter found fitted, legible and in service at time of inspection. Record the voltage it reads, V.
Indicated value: 2 V
